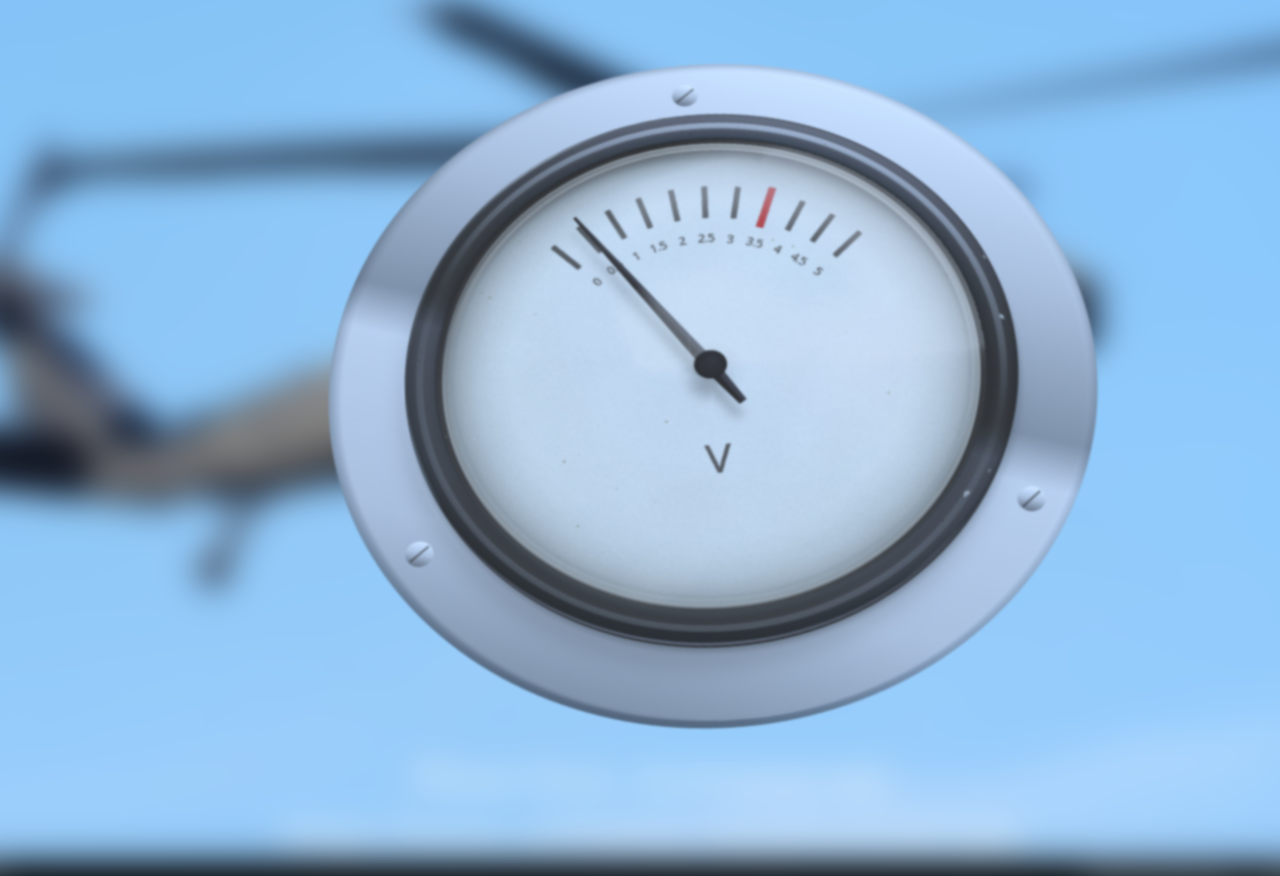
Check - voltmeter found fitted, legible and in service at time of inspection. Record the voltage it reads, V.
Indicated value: 0.5 V
